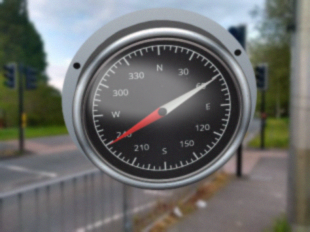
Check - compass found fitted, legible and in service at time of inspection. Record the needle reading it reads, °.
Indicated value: 240 °
